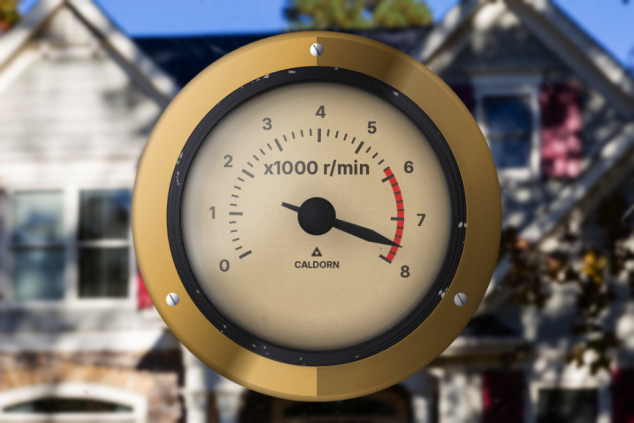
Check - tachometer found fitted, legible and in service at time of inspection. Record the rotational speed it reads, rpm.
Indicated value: 7600 rpm
